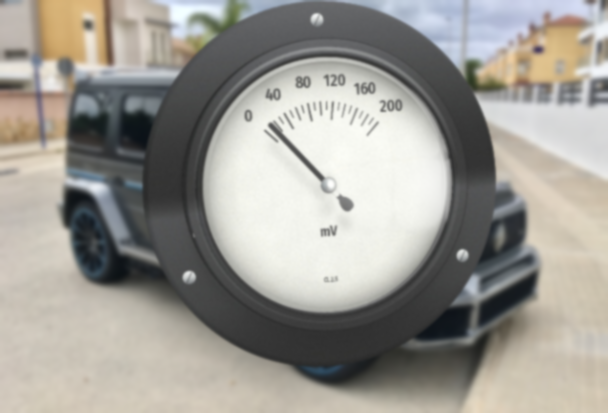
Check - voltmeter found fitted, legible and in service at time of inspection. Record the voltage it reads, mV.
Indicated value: 10 mV
